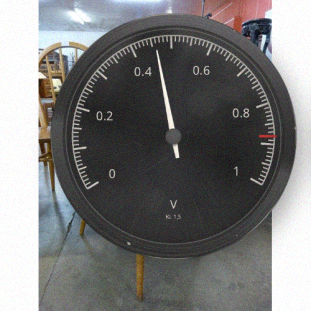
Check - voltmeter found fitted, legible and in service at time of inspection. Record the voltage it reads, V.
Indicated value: 0.46 V
